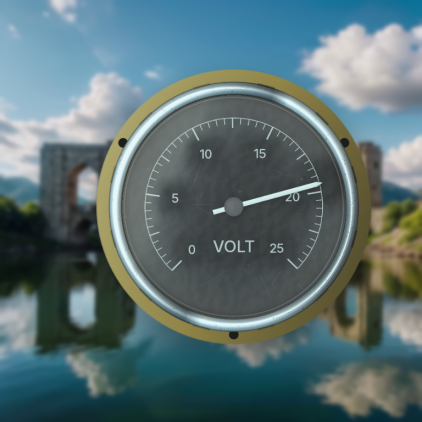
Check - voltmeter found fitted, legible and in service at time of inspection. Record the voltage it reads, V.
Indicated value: 19.5 V
